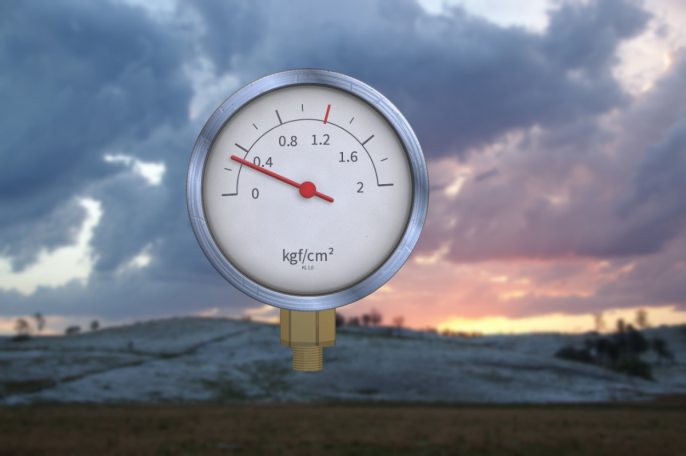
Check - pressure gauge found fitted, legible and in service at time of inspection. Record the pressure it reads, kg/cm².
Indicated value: 0.3 kg/cm²
